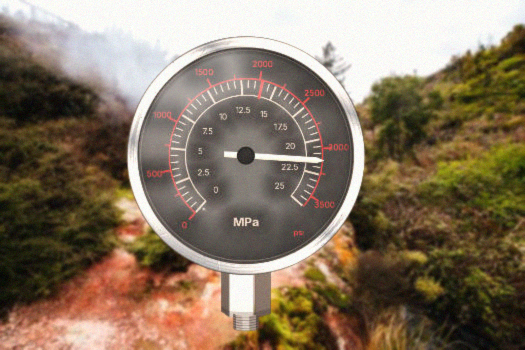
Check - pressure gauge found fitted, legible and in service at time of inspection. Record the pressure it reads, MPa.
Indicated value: 21.5 MPa
